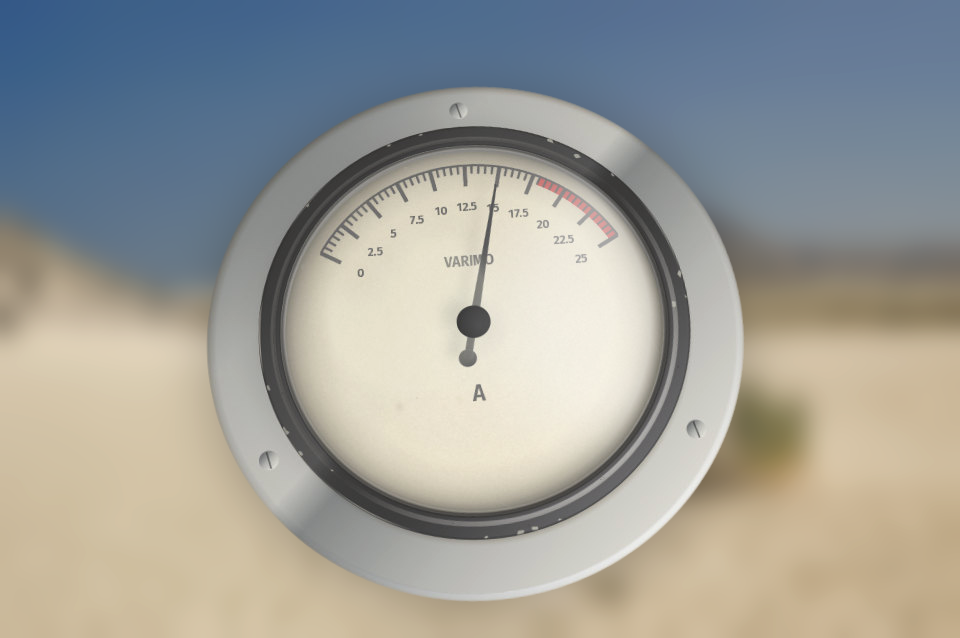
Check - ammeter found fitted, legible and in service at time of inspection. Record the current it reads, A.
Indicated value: 15 A
